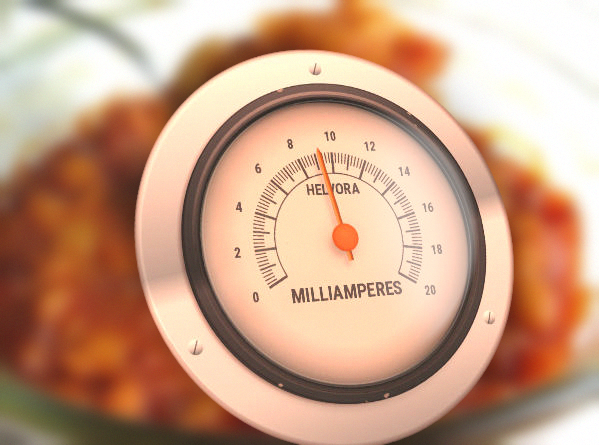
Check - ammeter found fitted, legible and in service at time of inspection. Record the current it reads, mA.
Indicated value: 9 mA
